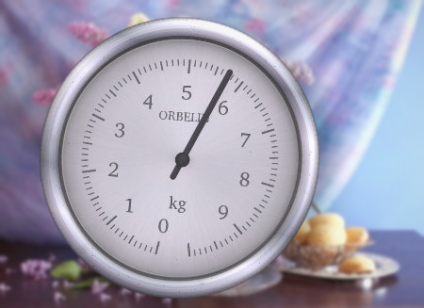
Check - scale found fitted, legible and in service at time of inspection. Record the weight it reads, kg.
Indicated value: 5.7 kg
